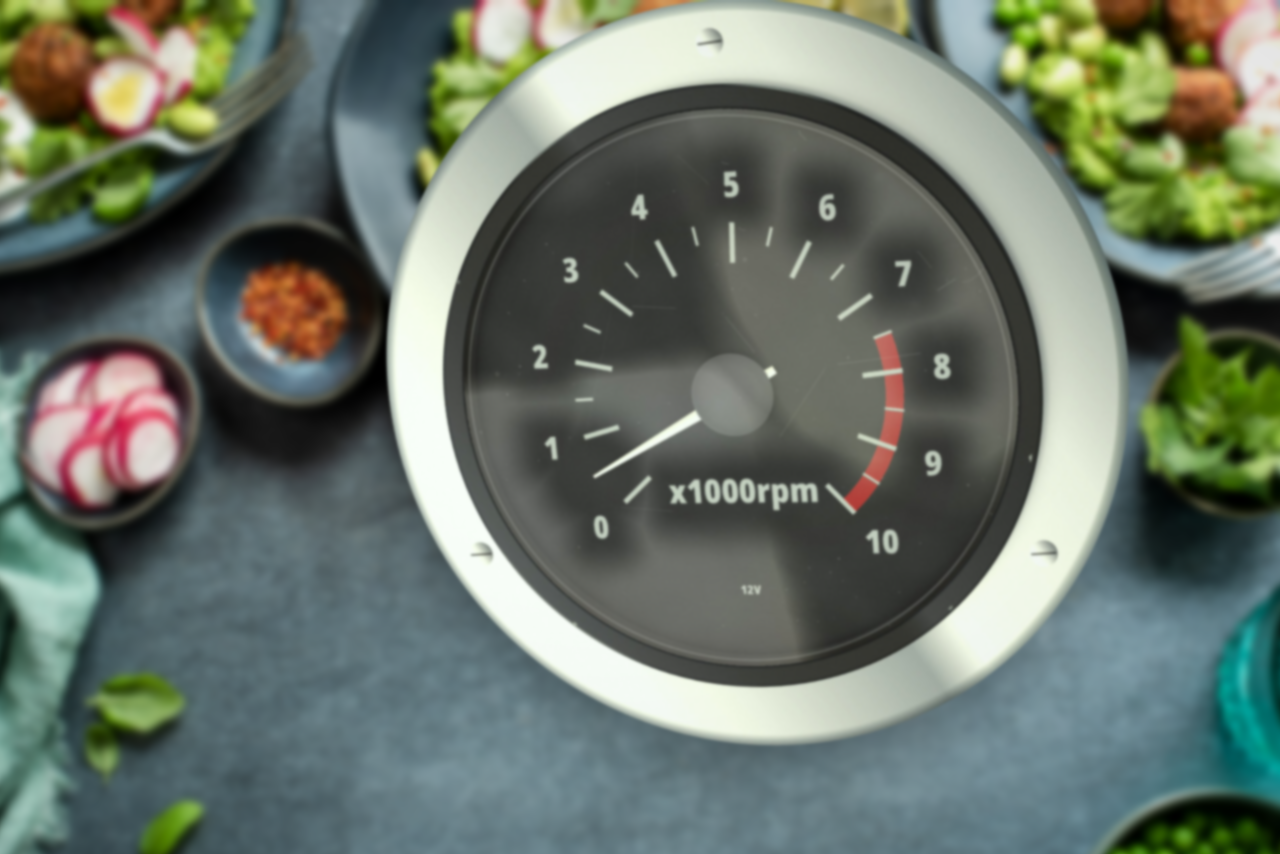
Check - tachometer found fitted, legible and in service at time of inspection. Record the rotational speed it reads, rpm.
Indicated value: 500 rpm
